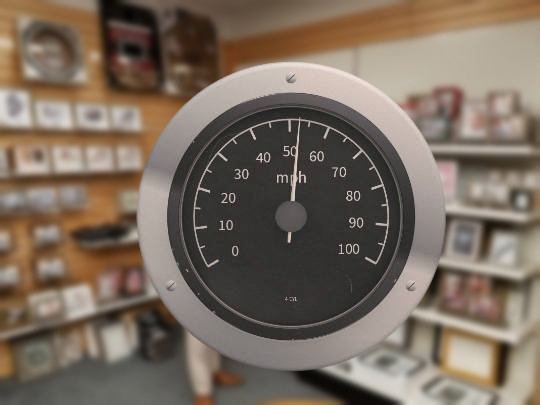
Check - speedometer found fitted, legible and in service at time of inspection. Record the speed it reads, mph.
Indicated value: 52.5 mph
